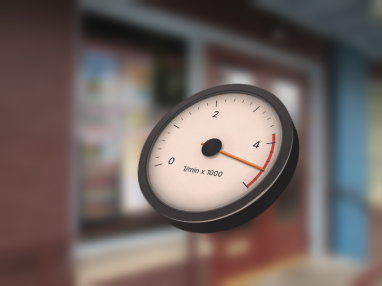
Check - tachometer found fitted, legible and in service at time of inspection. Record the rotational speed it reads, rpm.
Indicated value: 4600 rpm
